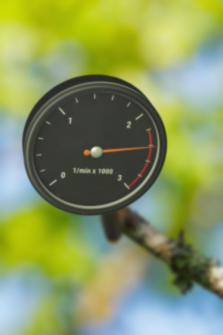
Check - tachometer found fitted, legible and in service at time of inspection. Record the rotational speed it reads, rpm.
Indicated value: 2400 rpm
